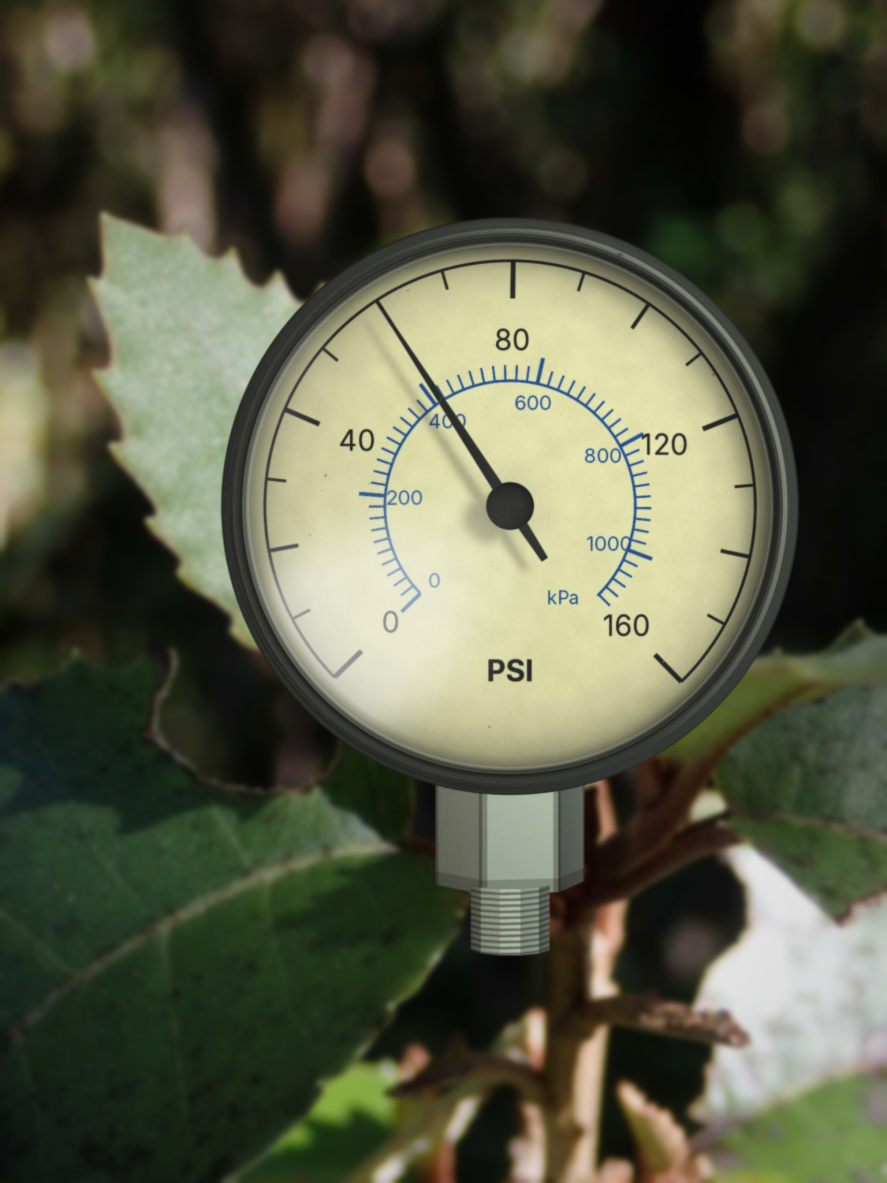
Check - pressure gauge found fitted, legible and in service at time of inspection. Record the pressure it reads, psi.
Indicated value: 60 psi
